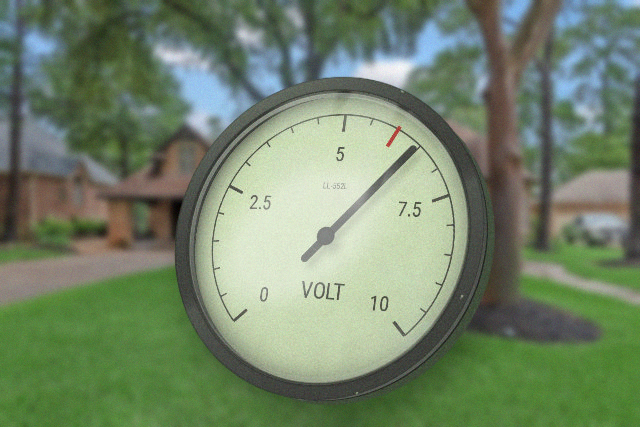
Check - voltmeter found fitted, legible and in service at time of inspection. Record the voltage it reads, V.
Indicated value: 6.5 V
